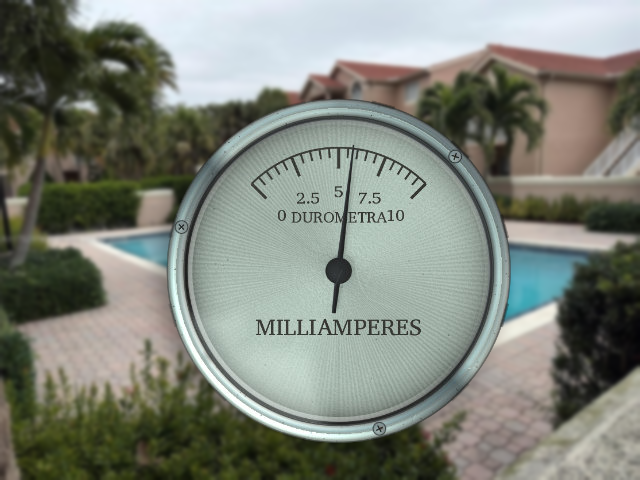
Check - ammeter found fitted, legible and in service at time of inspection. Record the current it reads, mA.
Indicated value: 5.75 mA
